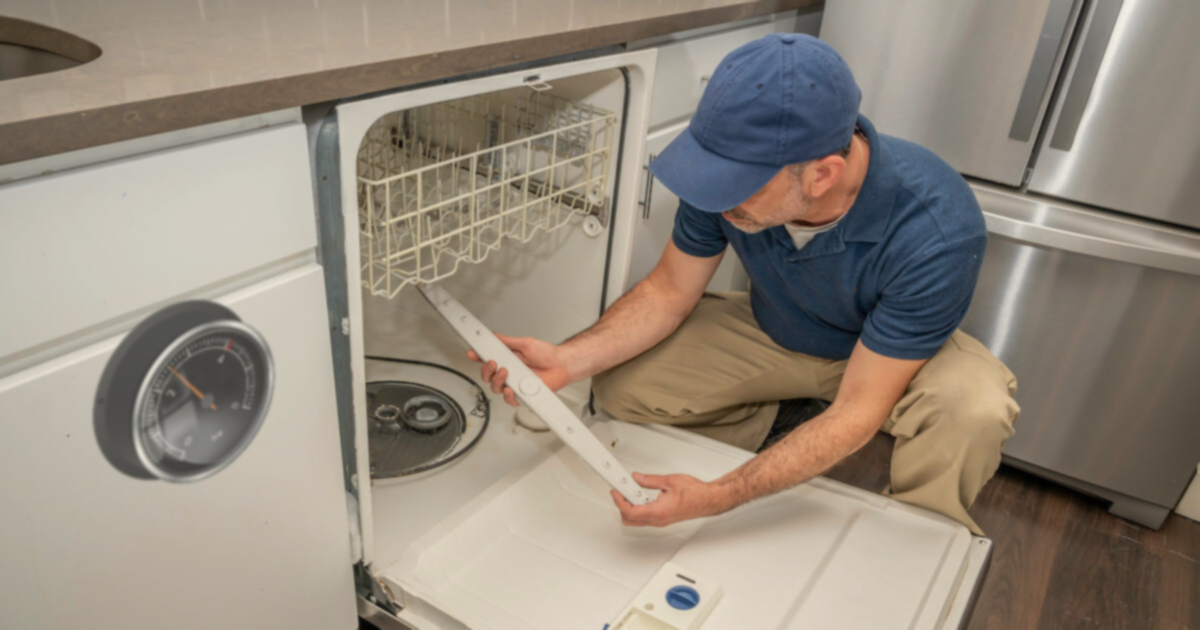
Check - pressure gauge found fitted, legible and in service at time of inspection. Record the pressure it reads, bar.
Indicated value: 2.5 bar
